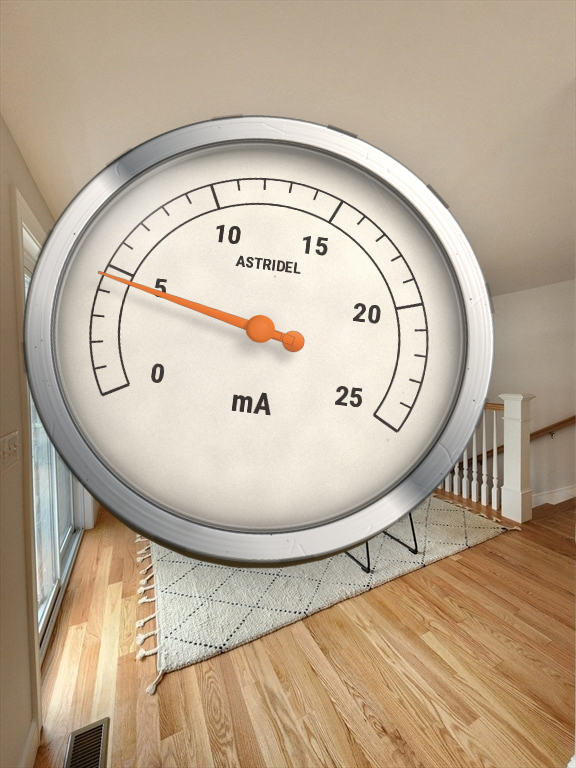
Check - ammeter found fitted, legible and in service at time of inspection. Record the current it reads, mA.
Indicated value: 4.5 mA
